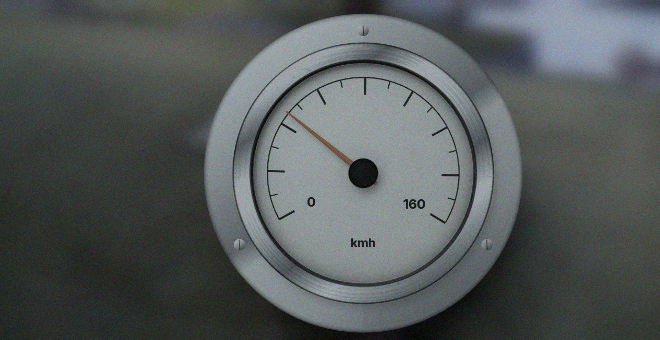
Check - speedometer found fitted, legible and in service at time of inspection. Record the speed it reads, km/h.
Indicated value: 45 km/h
